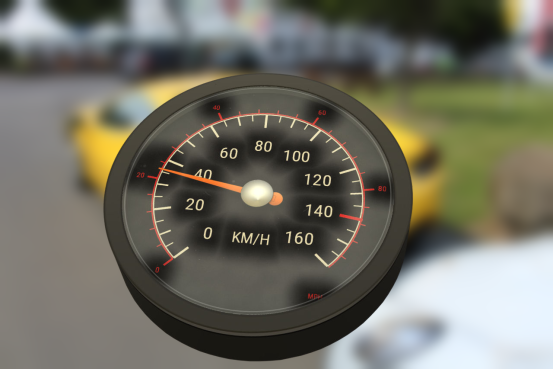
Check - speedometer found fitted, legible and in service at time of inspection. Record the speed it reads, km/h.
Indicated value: 35 km/h
